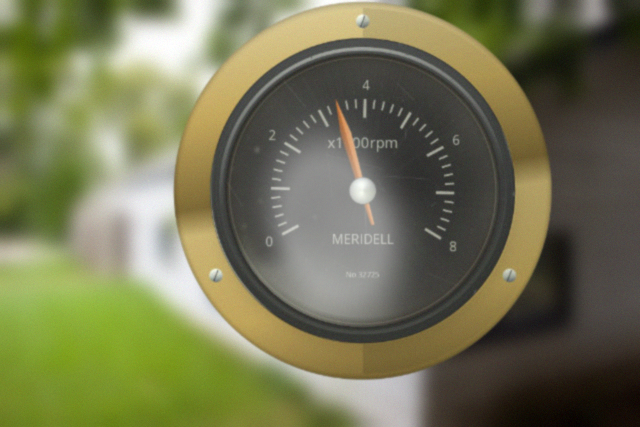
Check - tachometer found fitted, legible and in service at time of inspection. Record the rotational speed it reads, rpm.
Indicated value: 3400 rpm
